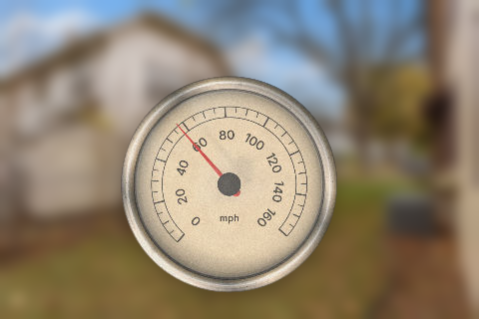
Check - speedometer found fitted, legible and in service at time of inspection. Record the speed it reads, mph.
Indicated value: 57.5 mph
